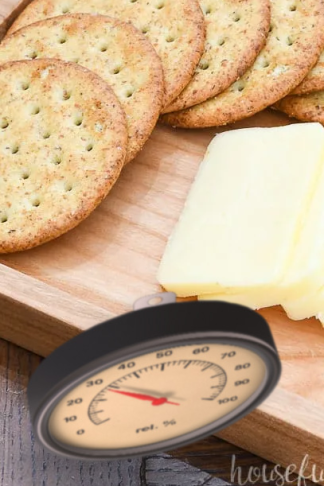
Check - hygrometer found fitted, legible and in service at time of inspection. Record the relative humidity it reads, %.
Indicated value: 30 %
